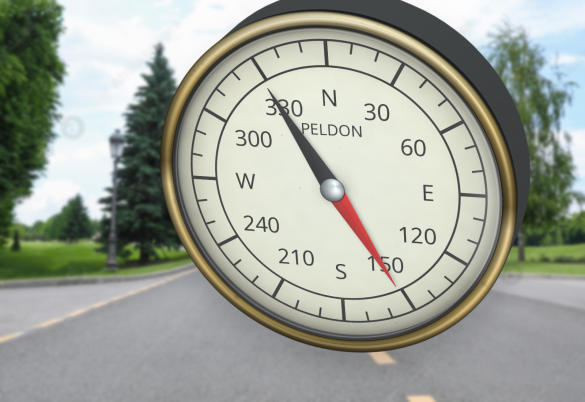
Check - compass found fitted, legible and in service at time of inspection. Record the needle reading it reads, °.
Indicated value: 150 °
